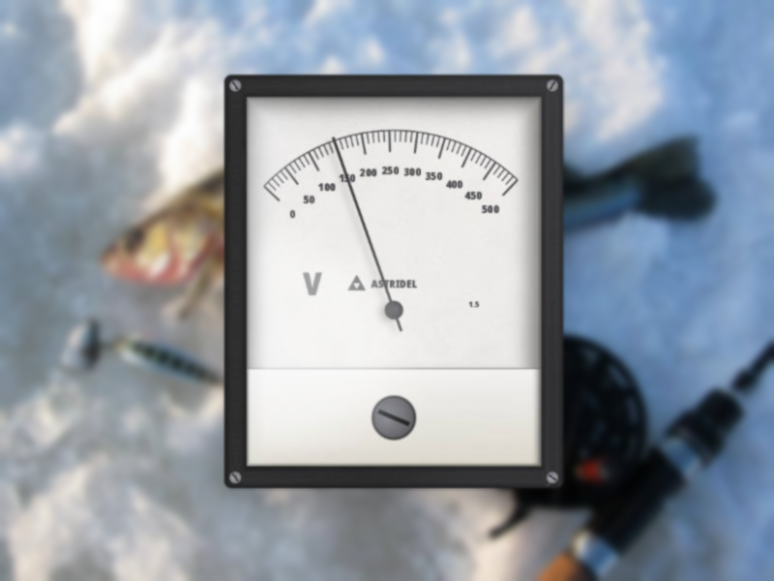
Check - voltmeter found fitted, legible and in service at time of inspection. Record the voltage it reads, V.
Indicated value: 150 V
